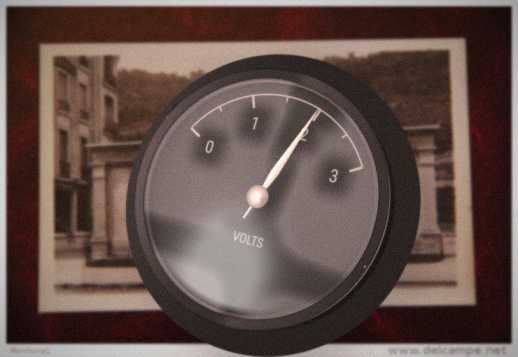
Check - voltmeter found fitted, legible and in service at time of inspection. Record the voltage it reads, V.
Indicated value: 2 V
